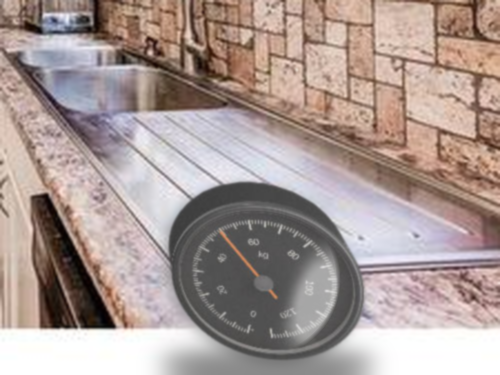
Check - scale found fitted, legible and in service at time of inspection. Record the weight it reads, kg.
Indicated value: 50 kg
